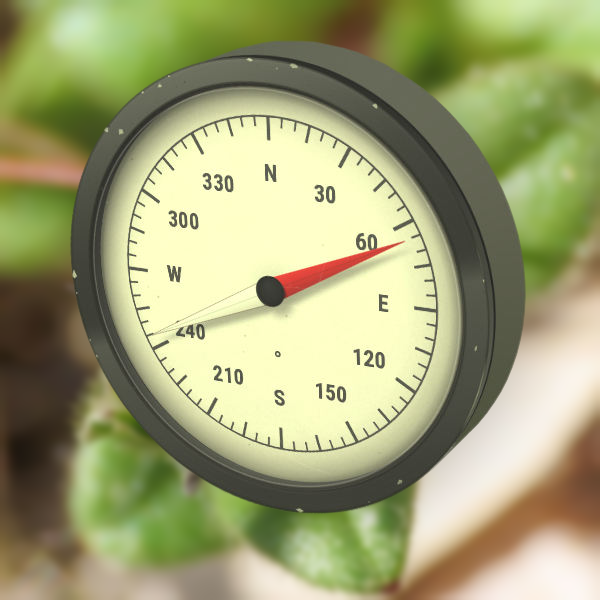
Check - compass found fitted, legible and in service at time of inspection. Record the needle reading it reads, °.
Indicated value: 65 °
